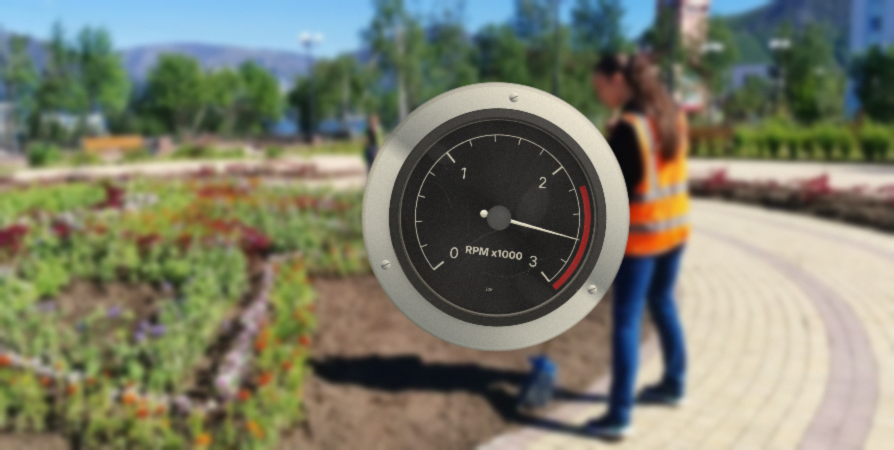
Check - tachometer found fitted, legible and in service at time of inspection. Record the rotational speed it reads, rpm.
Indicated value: 2600 rpm
